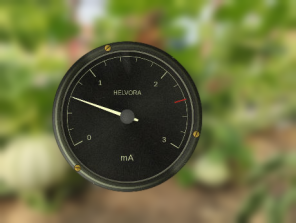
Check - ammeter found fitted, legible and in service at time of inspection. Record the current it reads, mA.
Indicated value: 0.6 mA
